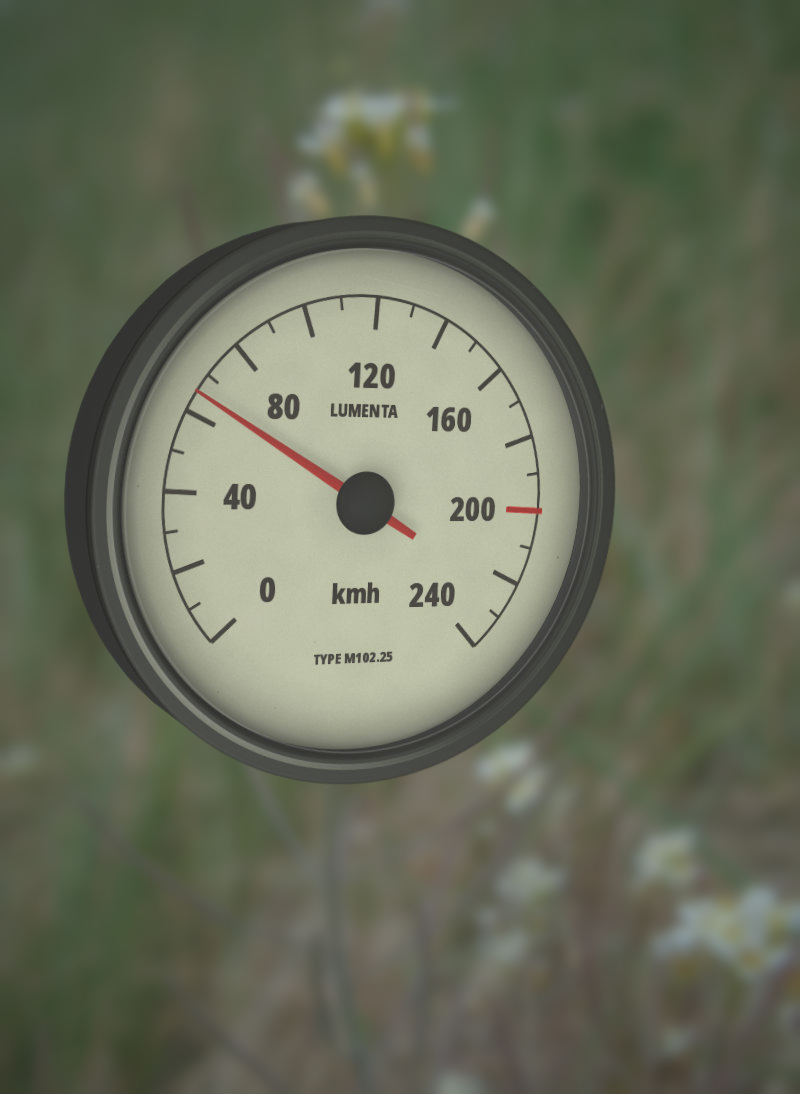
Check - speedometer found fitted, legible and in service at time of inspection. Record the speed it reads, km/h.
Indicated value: 65 km/h
